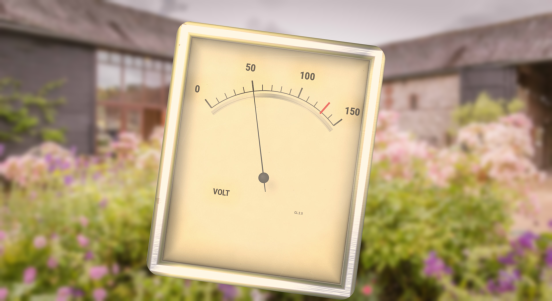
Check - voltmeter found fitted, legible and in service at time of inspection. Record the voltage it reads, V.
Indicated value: 50 V
